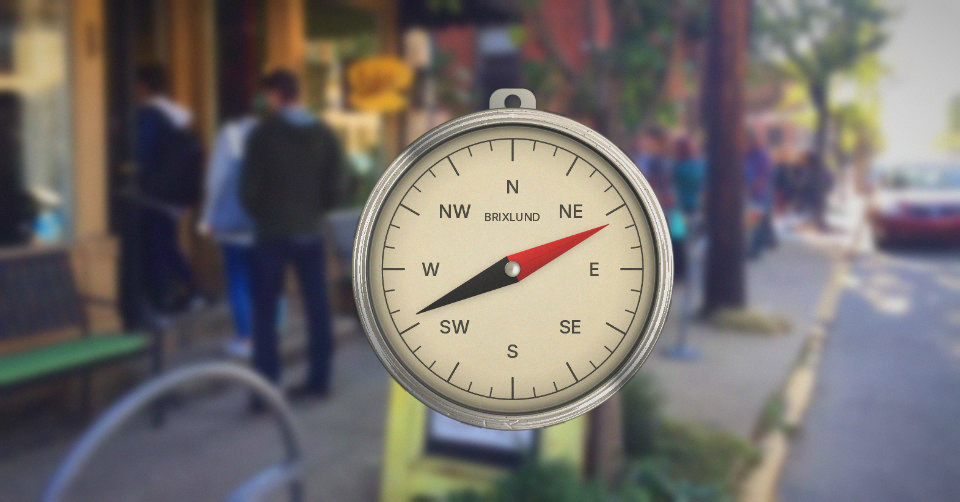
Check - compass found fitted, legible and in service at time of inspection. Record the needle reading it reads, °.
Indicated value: 65 °
